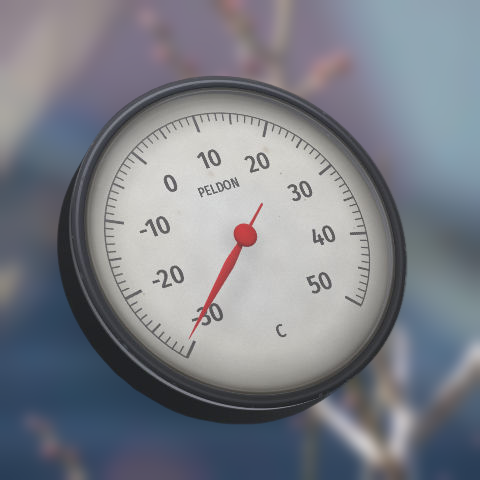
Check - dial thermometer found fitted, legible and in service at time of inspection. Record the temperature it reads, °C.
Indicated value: -29 °C
